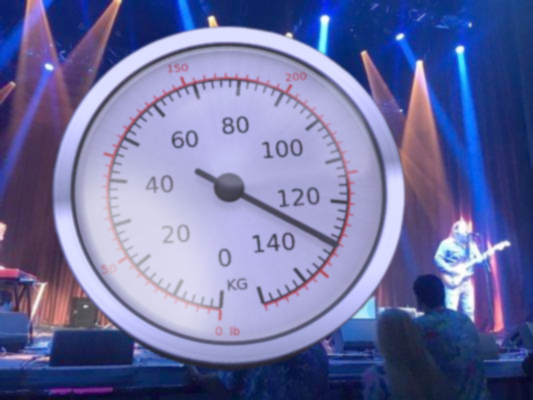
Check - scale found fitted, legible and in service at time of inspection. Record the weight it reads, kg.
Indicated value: 130 kg
